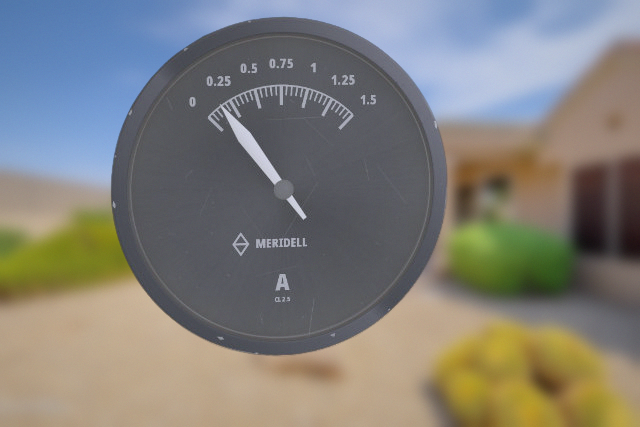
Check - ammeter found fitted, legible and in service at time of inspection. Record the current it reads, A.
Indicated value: 0.15 A
